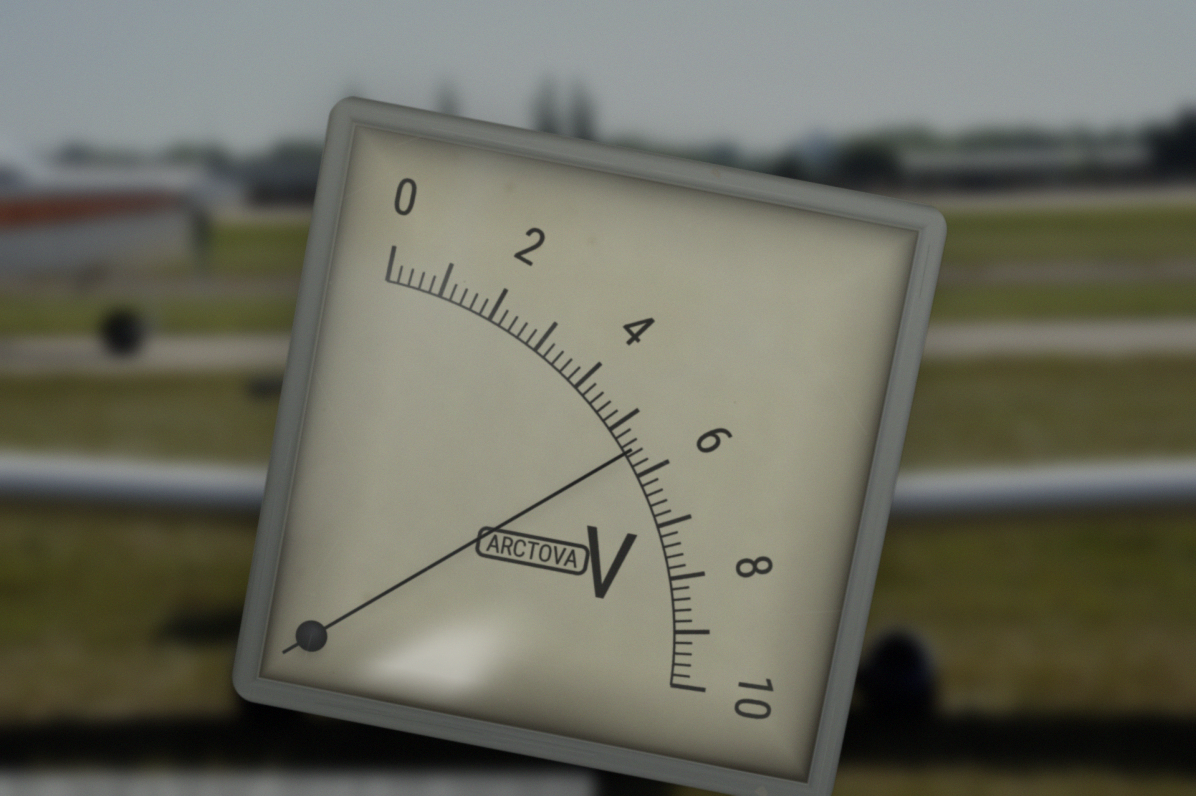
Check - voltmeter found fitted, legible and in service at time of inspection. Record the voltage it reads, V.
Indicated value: 5.5 V
